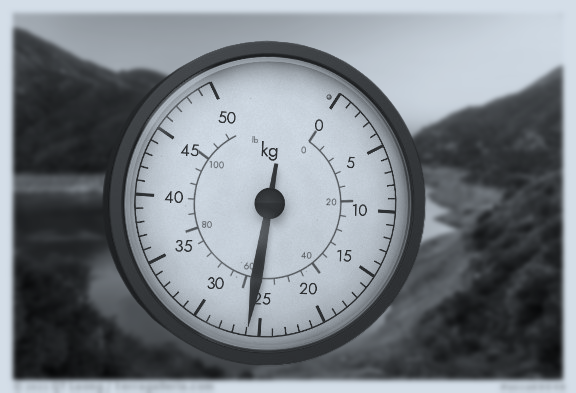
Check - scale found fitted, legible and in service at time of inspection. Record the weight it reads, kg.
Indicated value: 26 kg
